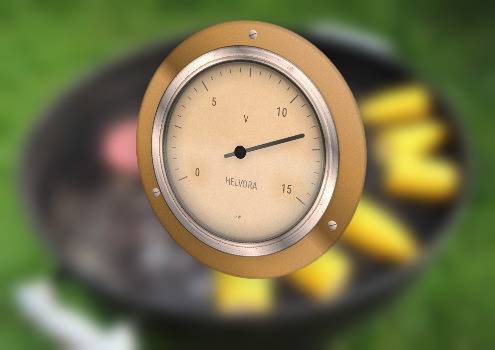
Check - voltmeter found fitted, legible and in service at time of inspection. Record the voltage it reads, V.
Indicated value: 11.75 V
